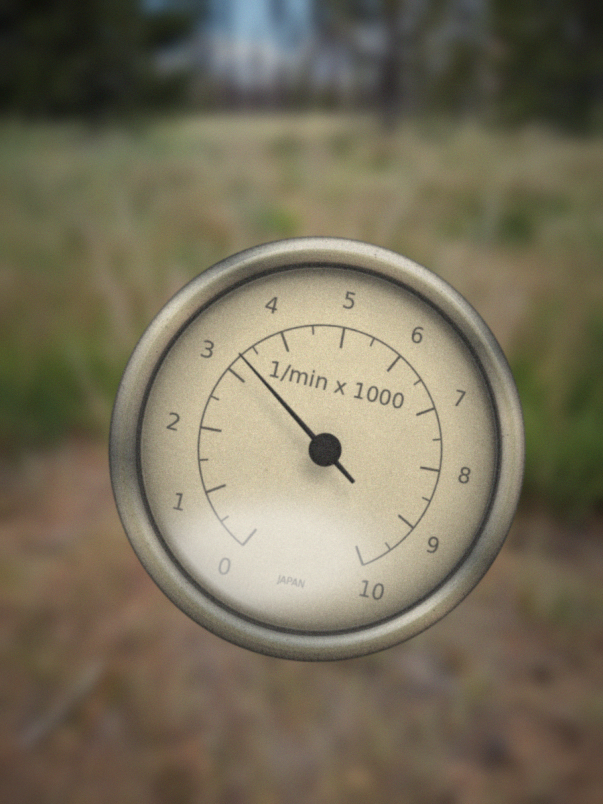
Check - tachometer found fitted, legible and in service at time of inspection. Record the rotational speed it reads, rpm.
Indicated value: 3250 rpm
